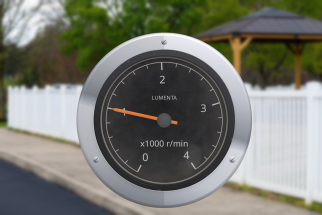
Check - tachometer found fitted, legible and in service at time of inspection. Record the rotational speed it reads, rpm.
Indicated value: 1000 rpm
